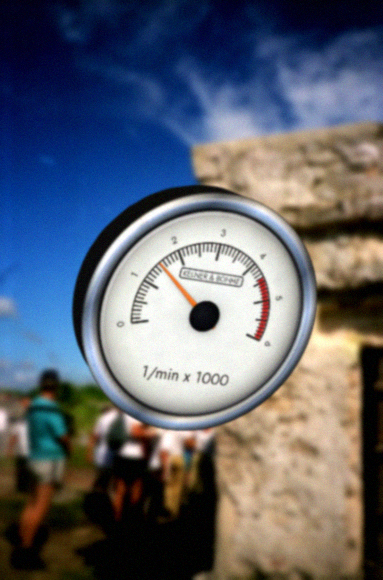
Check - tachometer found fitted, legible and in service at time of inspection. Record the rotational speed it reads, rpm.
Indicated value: 1500 rpm
